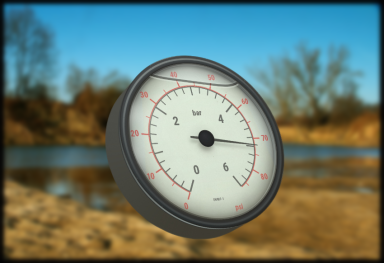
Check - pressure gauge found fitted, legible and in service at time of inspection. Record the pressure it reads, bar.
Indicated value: 5 bar
